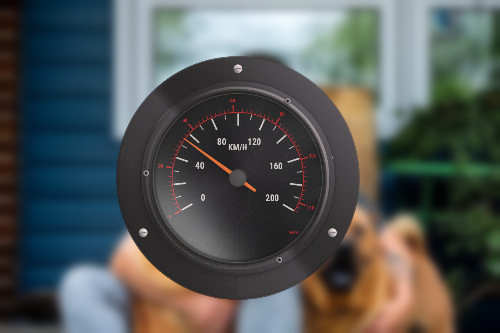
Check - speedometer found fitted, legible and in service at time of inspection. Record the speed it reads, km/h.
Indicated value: 55 km/h
